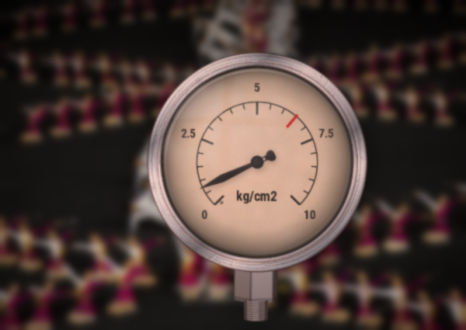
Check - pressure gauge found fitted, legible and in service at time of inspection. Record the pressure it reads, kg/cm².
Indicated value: 0.75 kg/cm²
